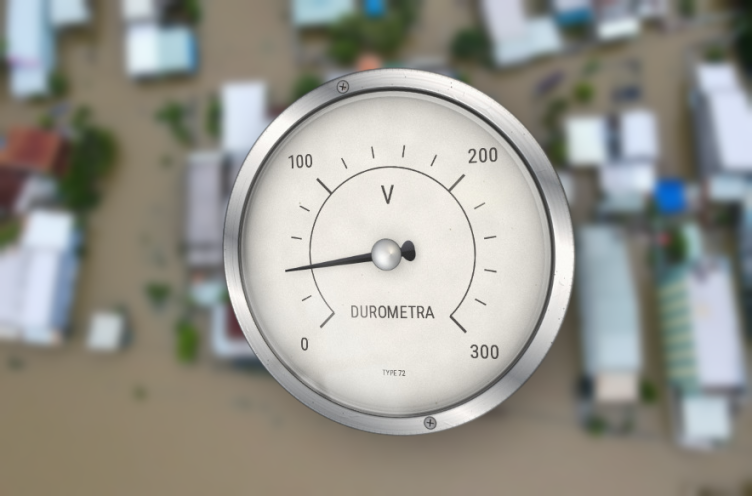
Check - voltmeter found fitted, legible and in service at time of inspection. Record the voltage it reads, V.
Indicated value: 40 V
